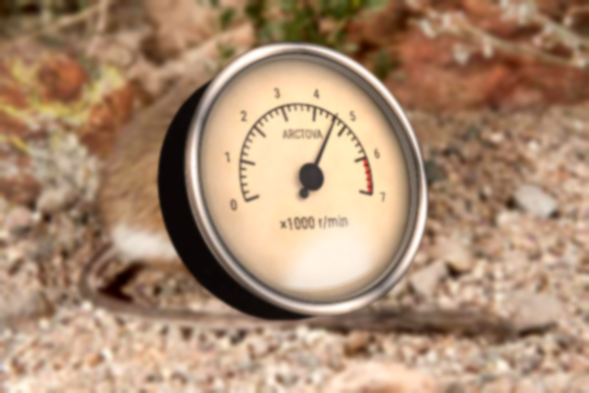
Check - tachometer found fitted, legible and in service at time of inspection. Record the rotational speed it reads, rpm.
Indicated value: 4600 rpm
